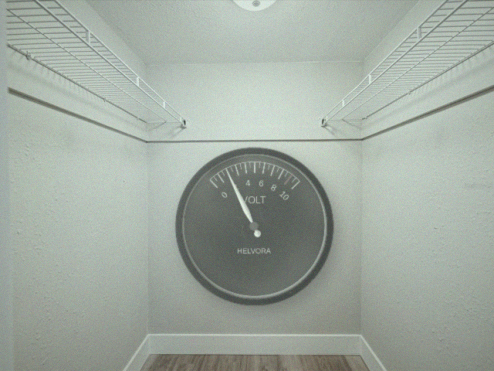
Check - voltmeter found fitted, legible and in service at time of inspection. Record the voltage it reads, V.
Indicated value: 2 V
